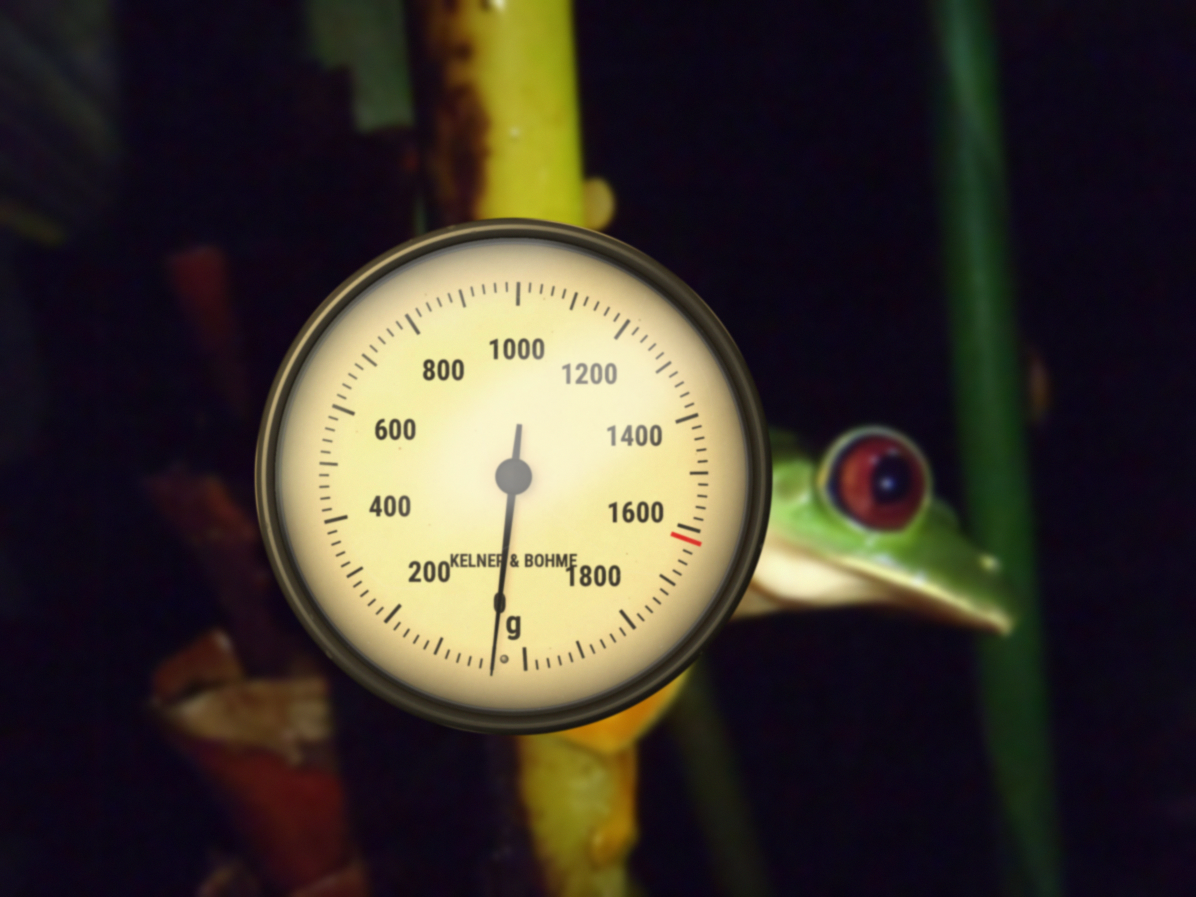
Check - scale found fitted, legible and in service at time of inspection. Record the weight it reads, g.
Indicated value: 0 g
